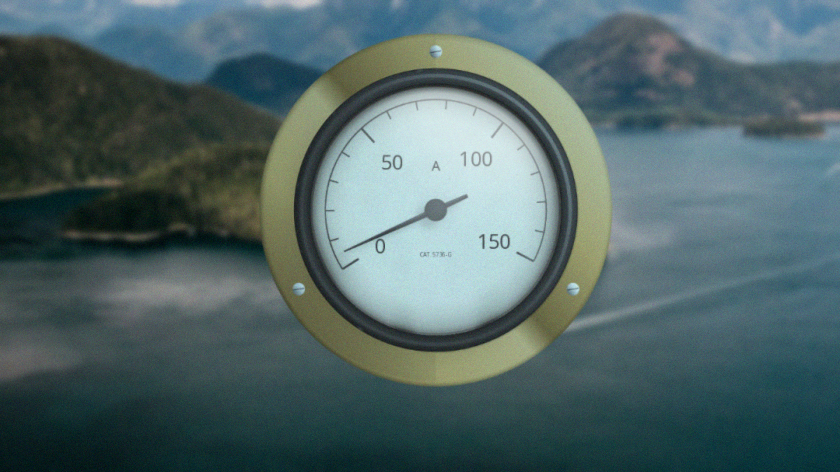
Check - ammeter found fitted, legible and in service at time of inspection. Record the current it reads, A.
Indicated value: 5 A
